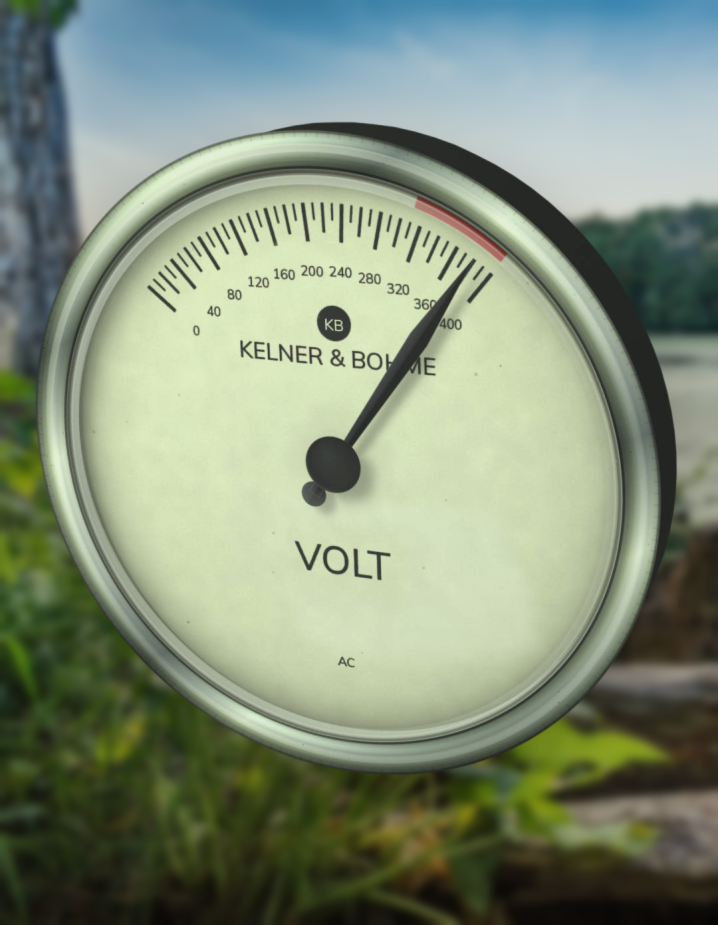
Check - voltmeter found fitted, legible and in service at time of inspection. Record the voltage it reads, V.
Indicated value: 380 V
